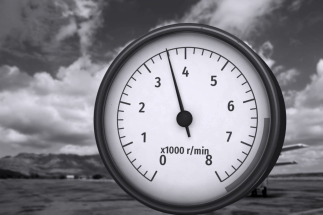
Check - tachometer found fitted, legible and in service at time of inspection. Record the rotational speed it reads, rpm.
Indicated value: 3600 rpm
